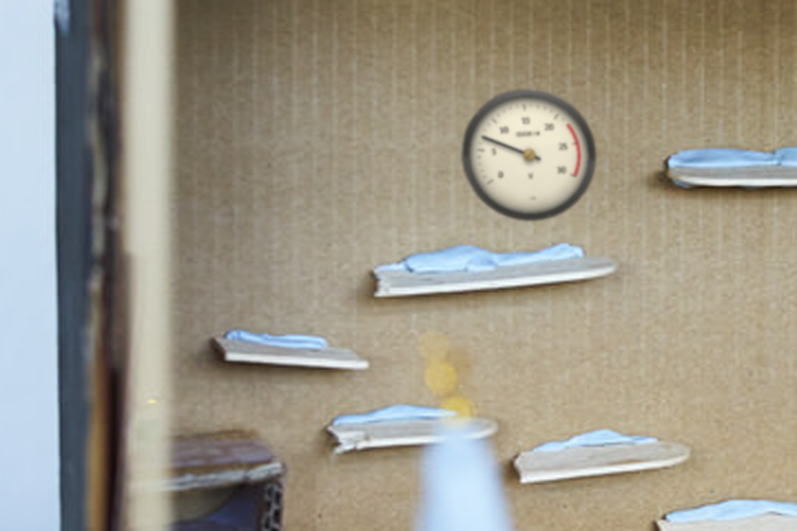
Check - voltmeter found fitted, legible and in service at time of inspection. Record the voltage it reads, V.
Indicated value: 7 V
